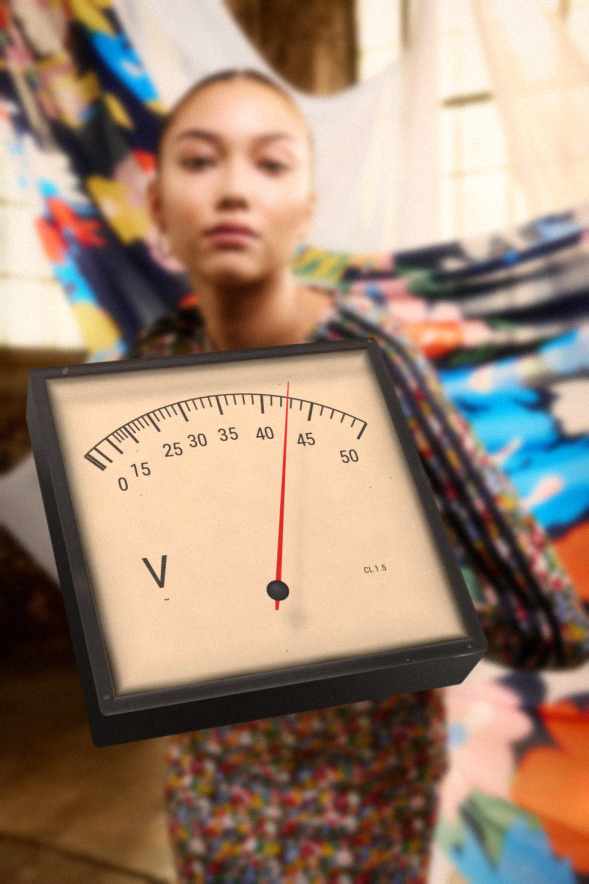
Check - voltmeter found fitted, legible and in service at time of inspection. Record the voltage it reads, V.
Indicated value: 42.5 V
